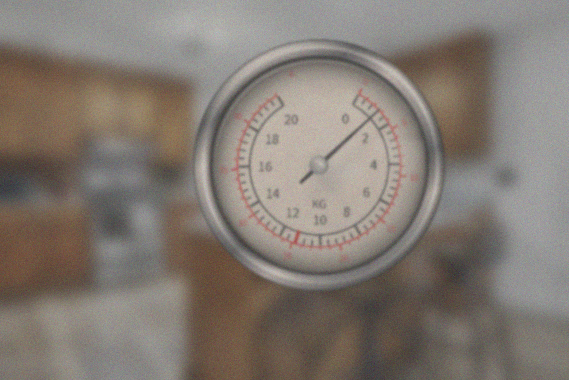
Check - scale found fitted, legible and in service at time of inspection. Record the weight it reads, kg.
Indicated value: 1.2 kg
